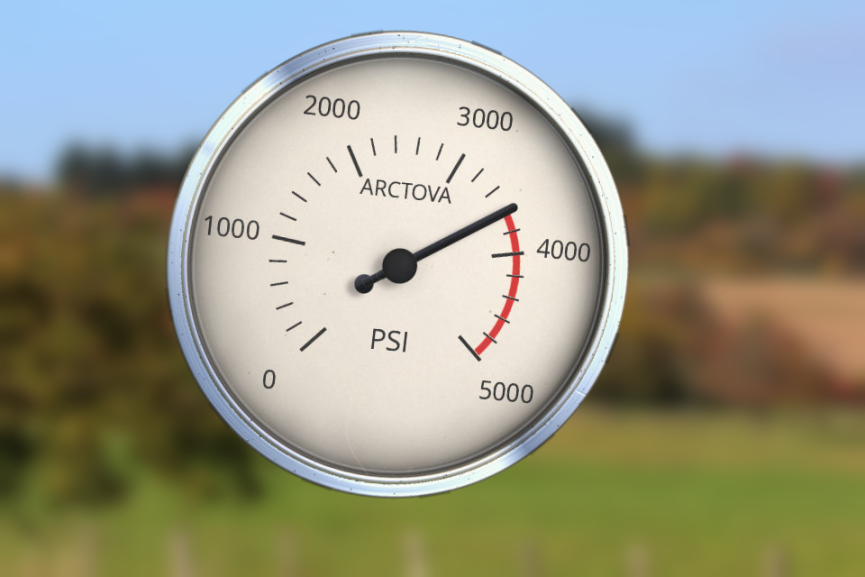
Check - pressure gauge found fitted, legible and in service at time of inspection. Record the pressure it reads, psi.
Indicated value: 3600 psi
